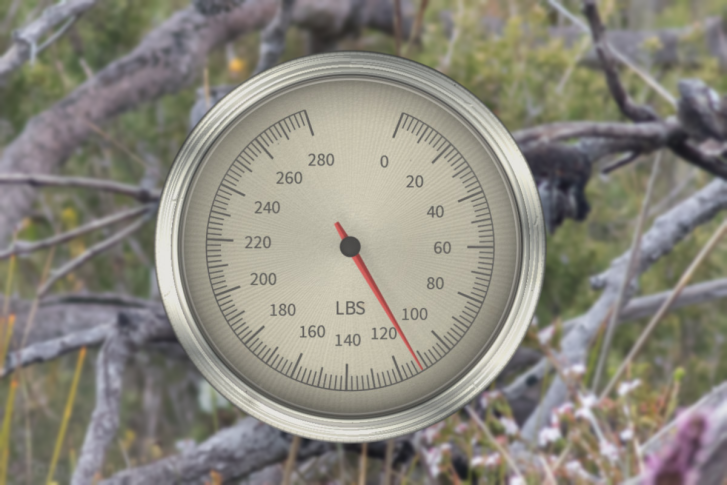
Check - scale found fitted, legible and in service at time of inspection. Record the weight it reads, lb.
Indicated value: 112 lb
